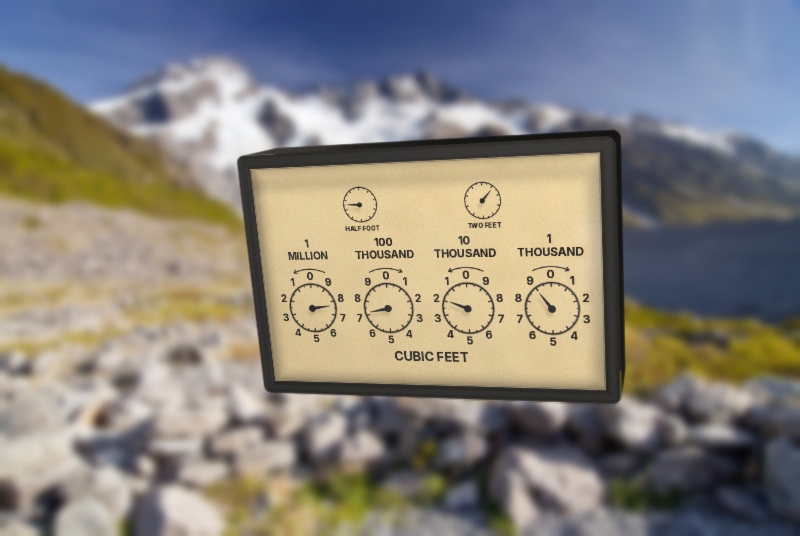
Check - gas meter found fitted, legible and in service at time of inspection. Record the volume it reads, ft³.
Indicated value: 771900 ft³
